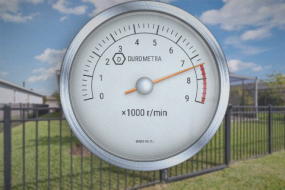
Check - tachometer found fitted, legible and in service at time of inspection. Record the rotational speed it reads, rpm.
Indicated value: 7400 rpm
